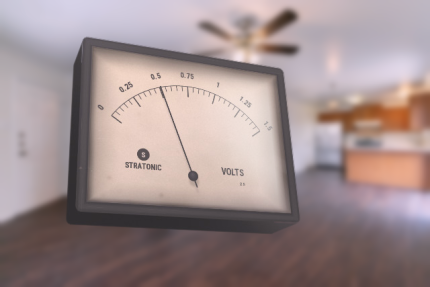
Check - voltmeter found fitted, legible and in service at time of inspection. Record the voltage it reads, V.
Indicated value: 0.5 V
